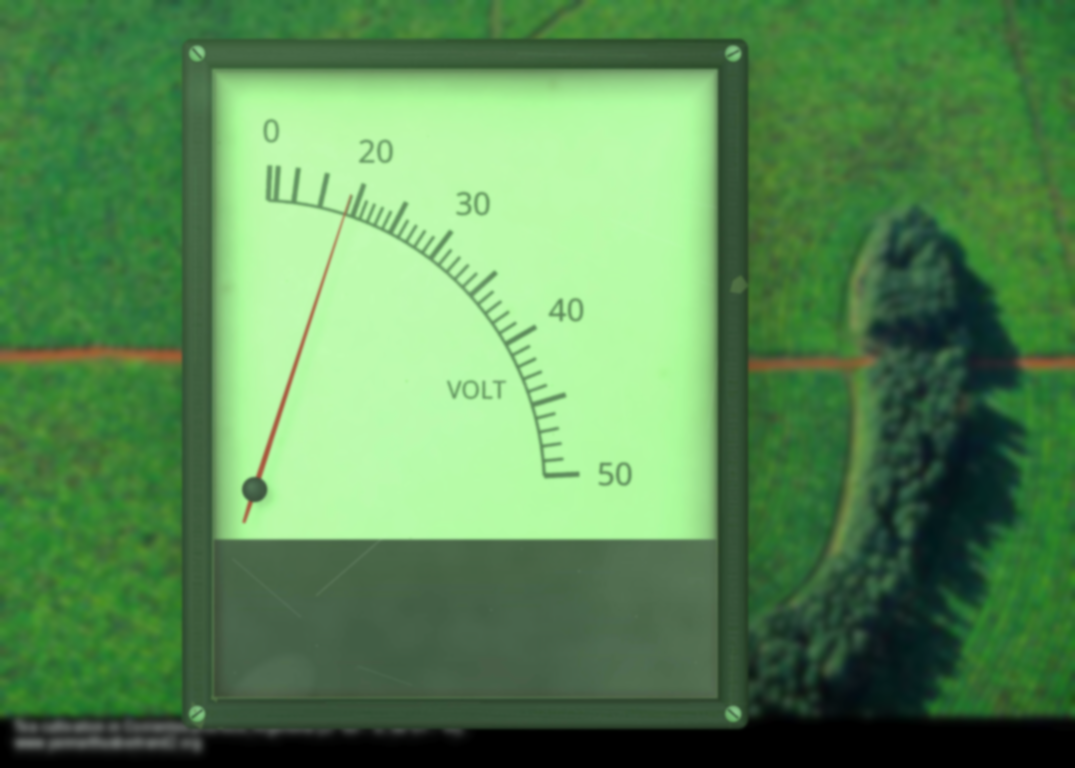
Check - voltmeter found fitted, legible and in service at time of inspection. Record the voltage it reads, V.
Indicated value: 19 V
